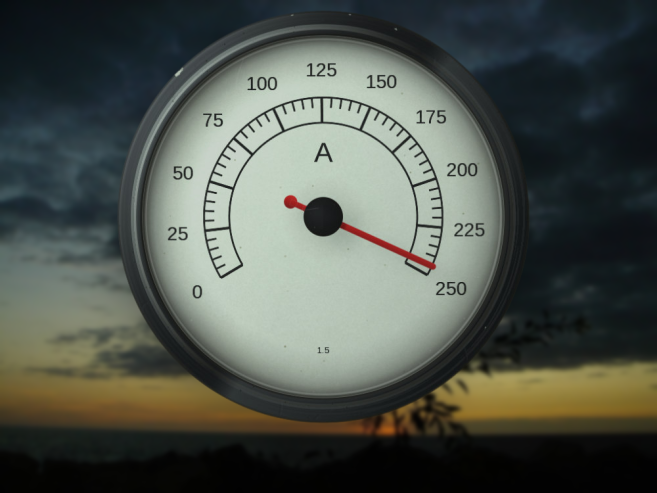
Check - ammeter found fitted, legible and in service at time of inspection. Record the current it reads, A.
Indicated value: 245 A
